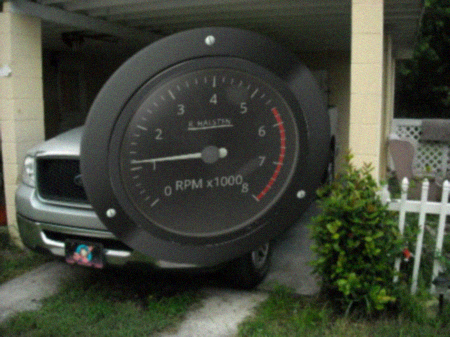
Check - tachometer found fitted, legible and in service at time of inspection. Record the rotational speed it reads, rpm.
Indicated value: 1200 rpm
